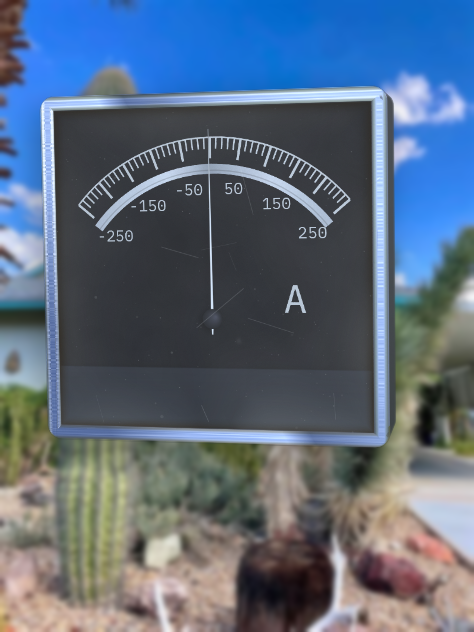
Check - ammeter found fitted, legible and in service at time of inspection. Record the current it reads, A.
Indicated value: 0 A
